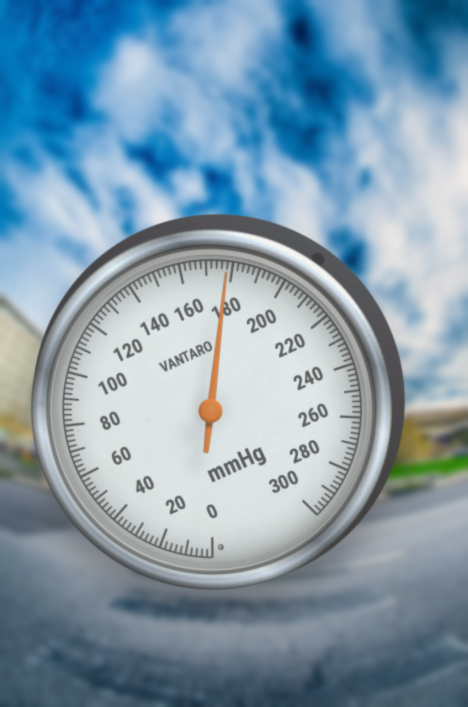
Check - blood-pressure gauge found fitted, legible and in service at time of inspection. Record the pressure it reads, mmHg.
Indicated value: 178 mmHg
